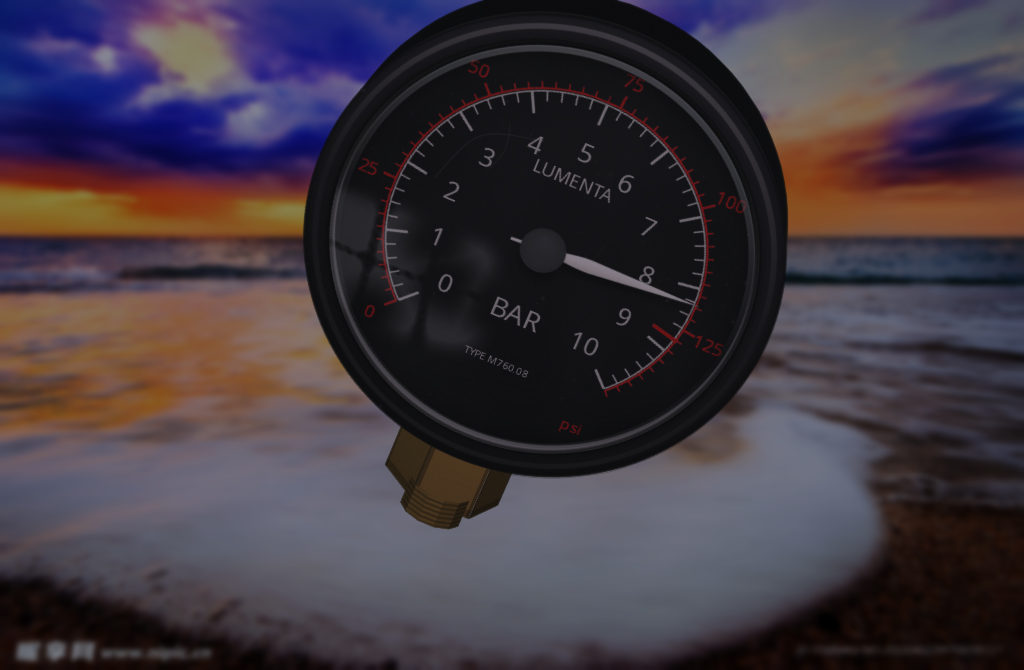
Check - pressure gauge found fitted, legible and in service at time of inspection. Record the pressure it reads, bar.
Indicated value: 8.2 bar
